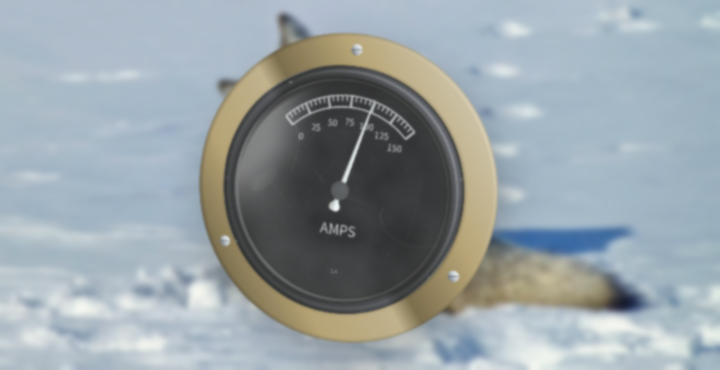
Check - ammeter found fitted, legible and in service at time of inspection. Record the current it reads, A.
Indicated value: 100 A
